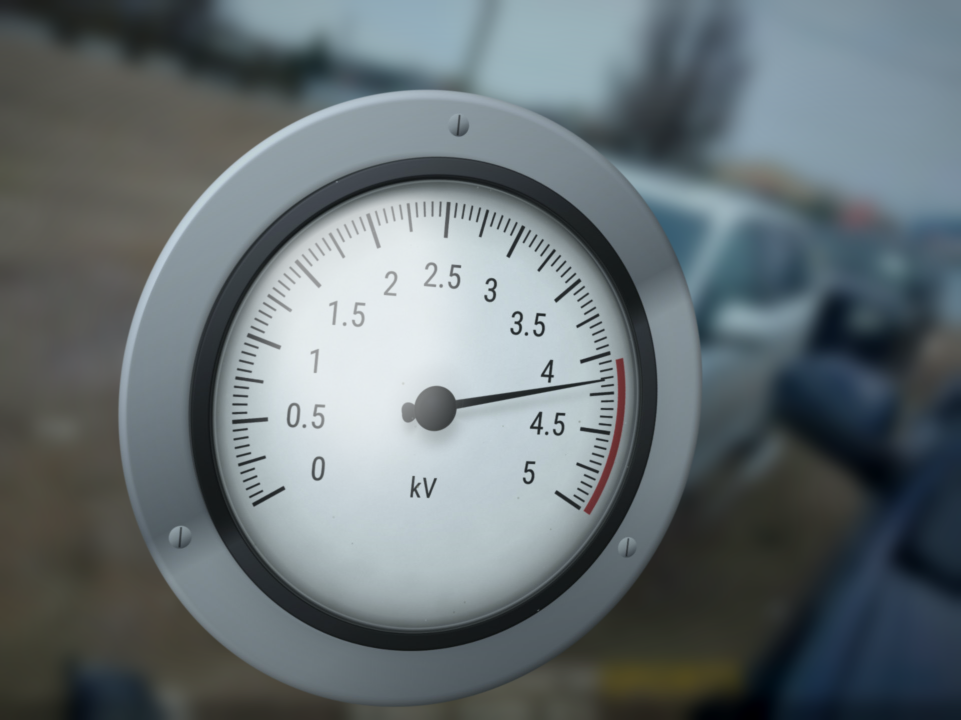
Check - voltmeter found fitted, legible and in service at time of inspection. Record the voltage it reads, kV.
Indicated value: 4.15 kV
